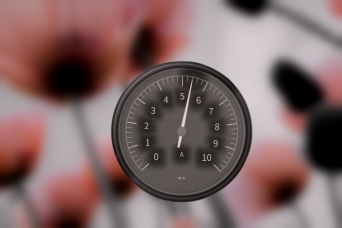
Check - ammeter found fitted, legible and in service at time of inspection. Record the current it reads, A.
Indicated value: 5.4 A
